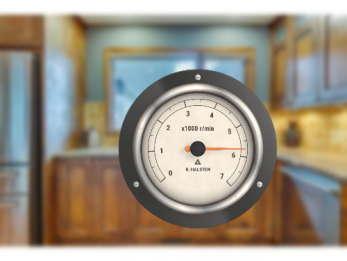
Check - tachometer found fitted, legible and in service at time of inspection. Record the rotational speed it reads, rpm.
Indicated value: 5750 rpm
